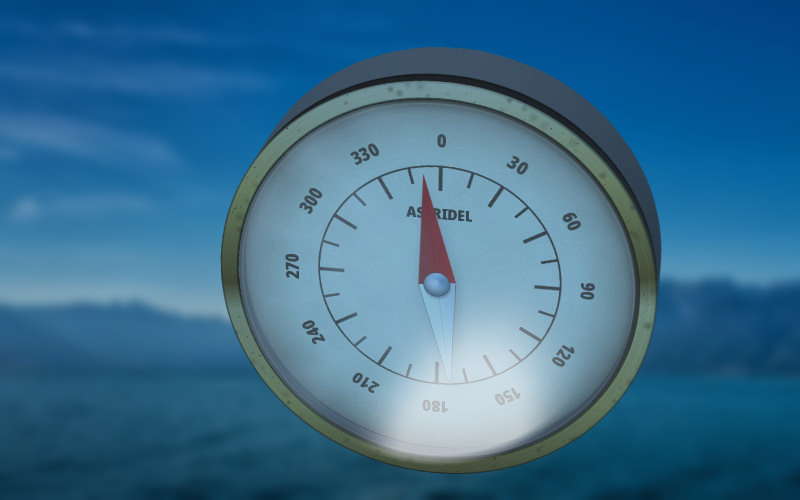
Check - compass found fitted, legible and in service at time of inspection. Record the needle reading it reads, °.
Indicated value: 352.5 °
